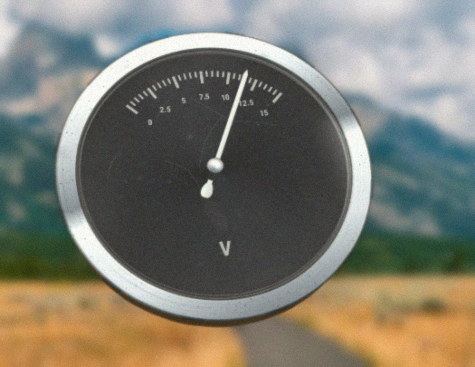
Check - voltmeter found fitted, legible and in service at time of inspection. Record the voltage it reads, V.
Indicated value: 11.5 V
